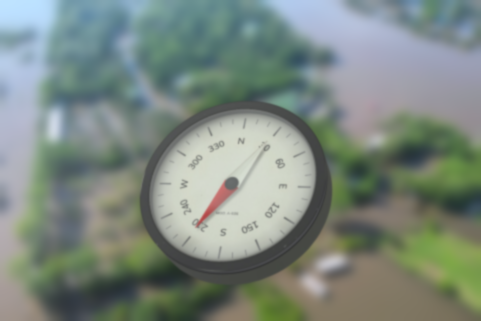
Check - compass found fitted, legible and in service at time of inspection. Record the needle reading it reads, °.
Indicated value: 210 °
